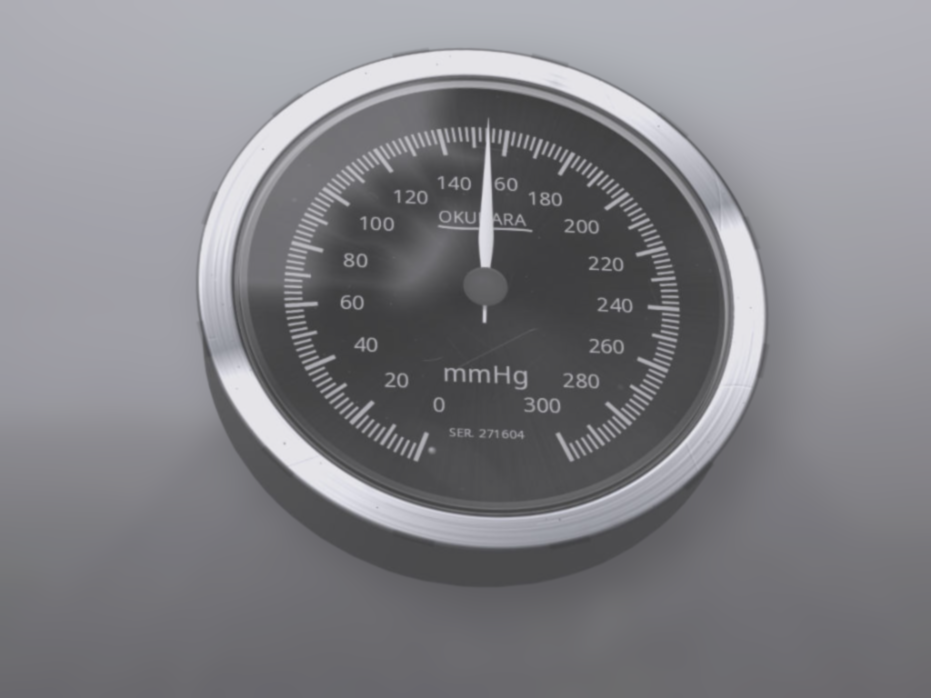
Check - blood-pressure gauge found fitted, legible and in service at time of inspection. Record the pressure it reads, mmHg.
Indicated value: 154 mmHg
